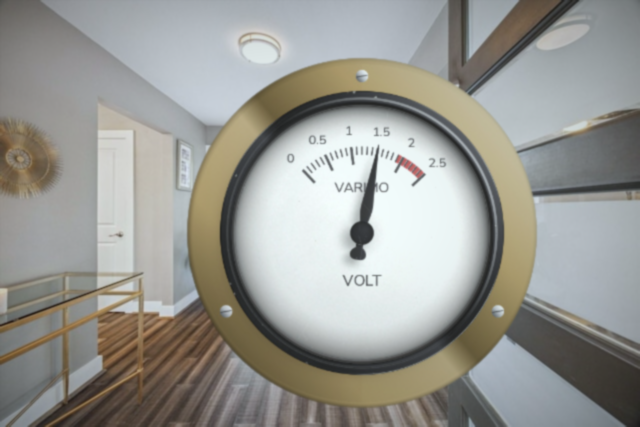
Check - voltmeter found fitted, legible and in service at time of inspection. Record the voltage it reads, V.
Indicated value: 1.5 V
